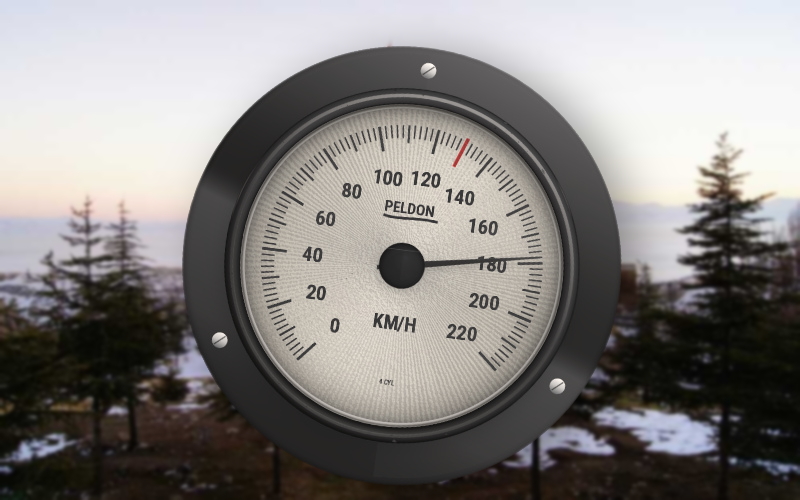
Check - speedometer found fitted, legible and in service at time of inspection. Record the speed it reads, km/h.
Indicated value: 178 km/h
